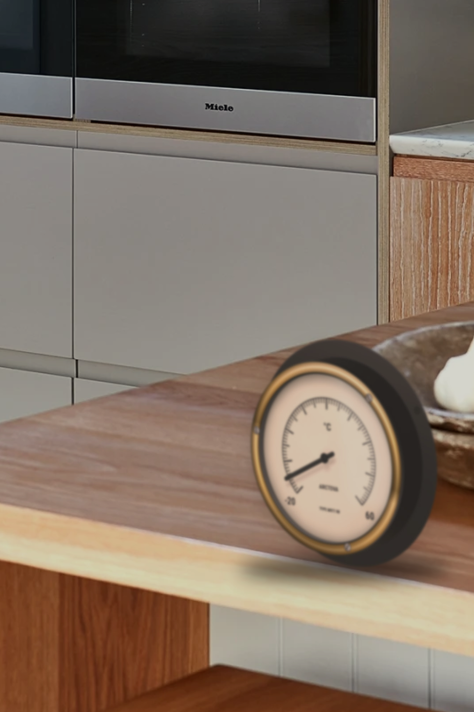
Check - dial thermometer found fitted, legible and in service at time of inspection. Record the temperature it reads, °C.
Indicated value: -15 °C
